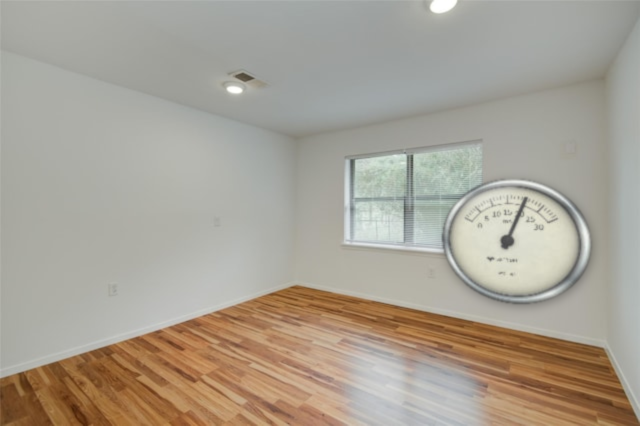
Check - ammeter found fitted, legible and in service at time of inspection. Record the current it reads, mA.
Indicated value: 20 mA
